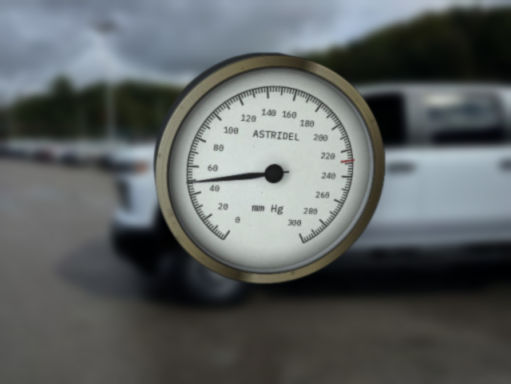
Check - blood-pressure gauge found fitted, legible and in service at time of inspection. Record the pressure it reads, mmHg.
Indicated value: 50 mmHg
